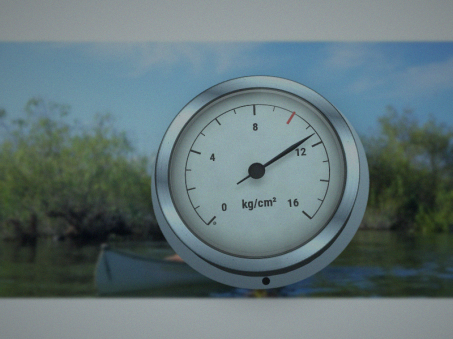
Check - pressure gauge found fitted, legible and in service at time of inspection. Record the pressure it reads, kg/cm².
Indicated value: 11.5 kg/cm²
